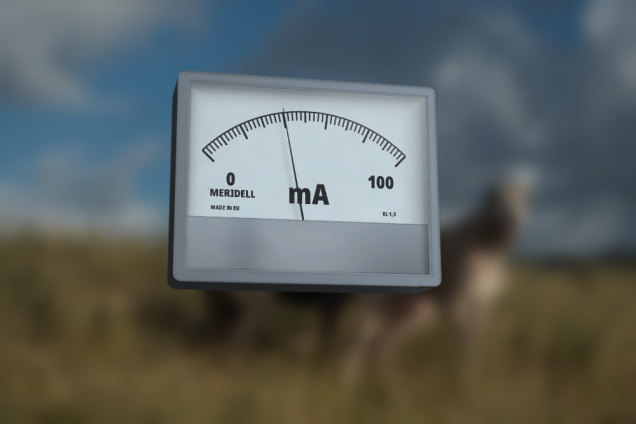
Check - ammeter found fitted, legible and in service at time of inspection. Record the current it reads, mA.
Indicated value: 40 mA
